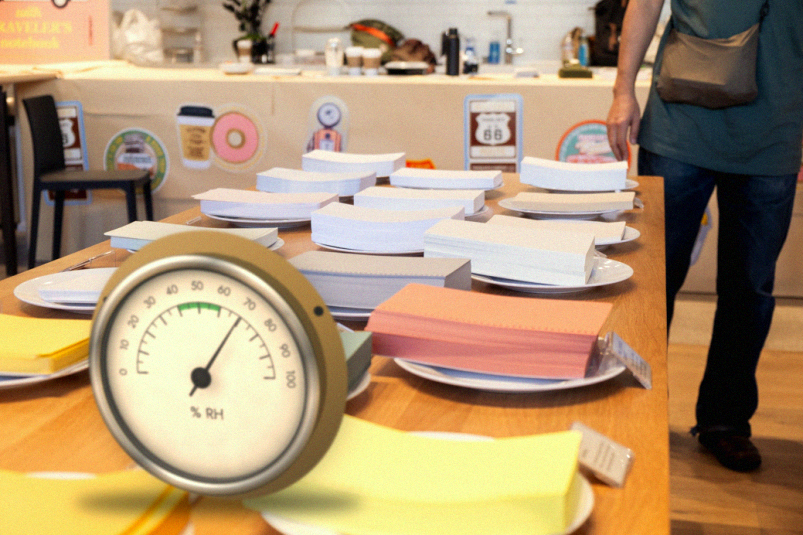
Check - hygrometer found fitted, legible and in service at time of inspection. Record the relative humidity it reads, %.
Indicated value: 70 %
